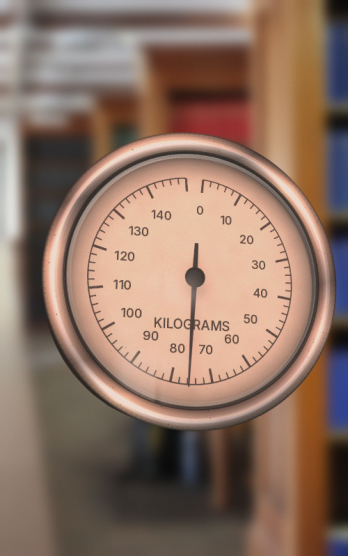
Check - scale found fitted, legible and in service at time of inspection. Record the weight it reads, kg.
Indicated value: 76 kg
